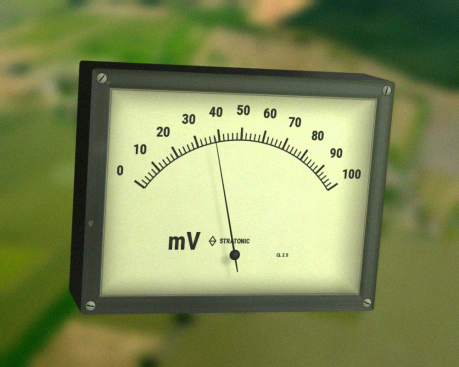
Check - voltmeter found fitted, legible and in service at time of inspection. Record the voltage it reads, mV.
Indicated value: 38 mV
